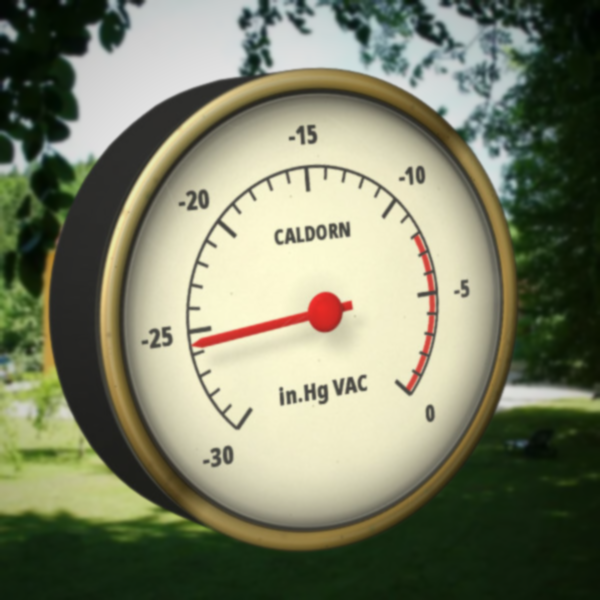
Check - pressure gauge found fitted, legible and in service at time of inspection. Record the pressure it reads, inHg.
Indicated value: -25.5 inHg
